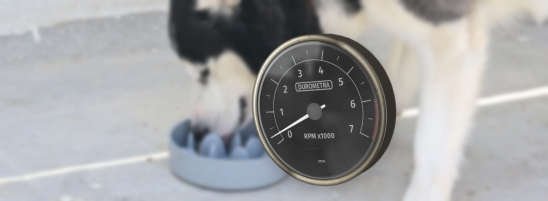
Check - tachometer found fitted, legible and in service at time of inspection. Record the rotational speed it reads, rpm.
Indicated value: 250 rpm
